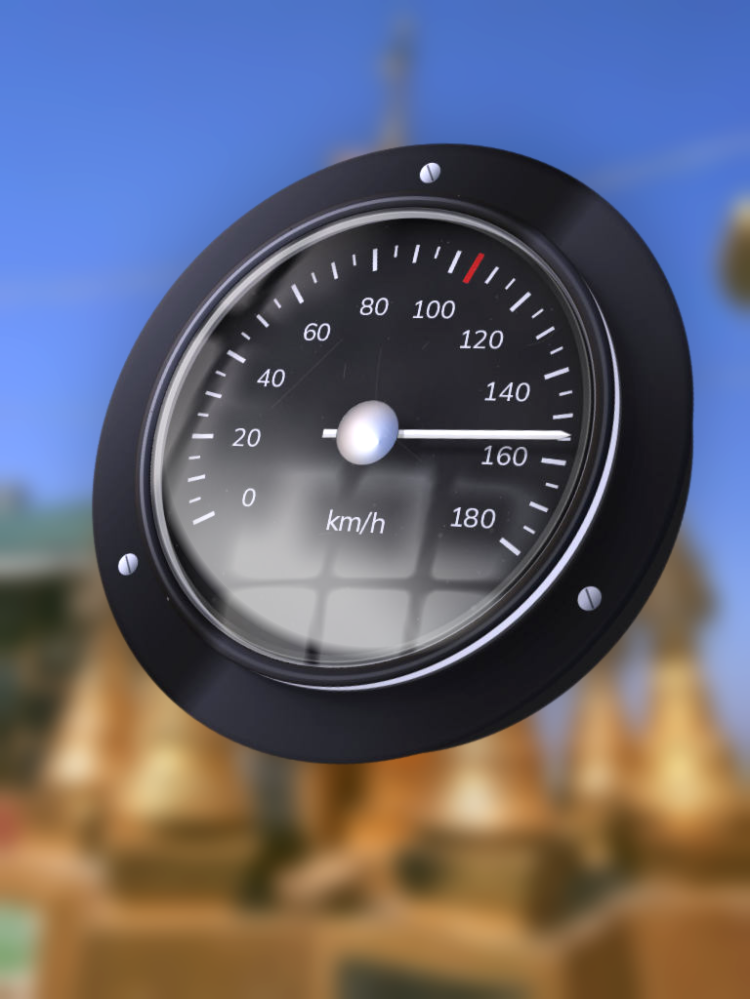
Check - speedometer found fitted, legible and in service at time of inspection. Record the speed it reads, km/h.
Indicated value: 155 km/h
